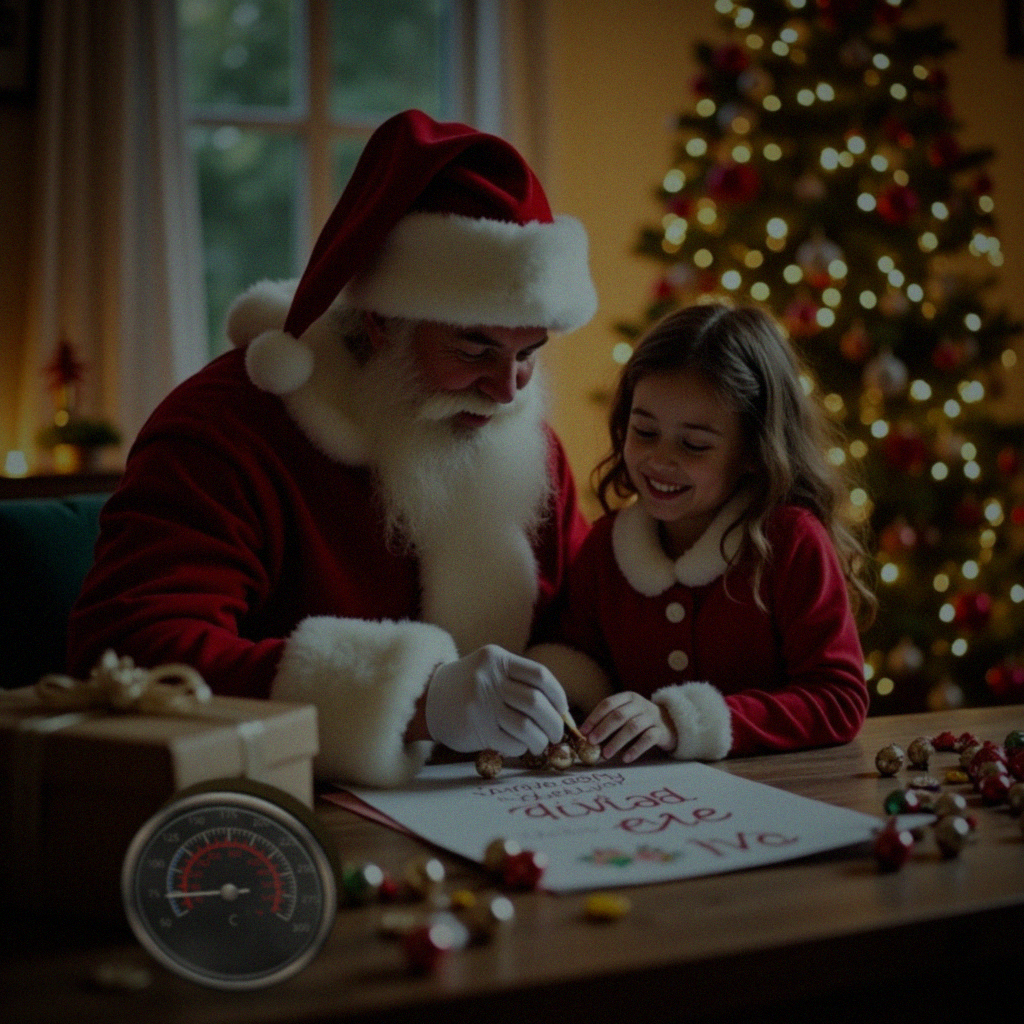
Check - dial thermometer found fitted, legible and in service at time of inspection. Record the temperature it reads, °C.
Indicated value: 75 °C
